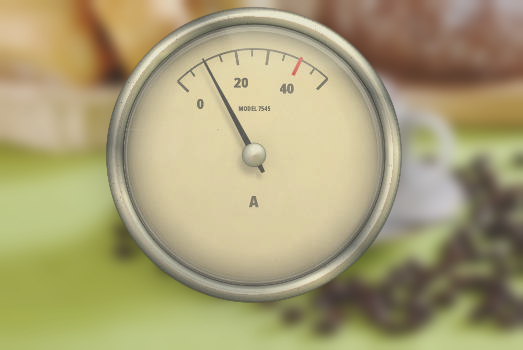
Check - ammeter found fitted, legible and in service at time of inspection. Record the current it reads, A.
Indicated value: 10 A
